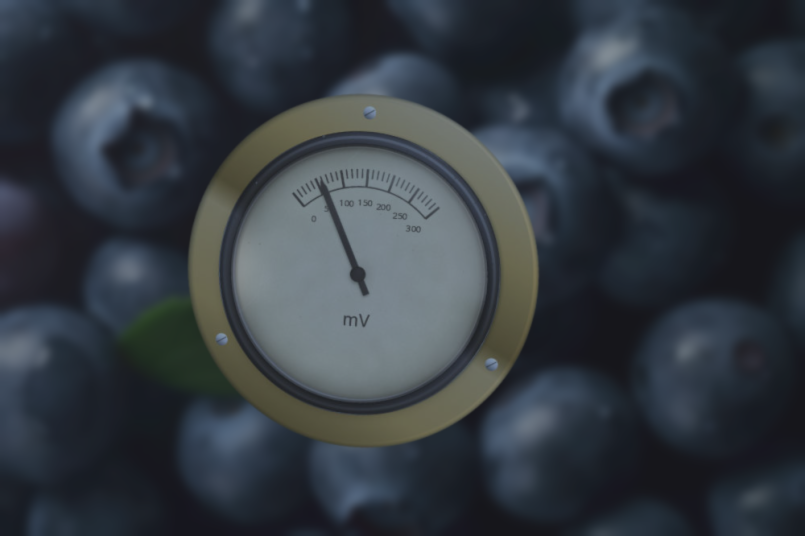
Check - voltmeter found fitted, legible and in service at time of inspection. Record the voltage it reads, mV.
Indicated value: 60 mV
